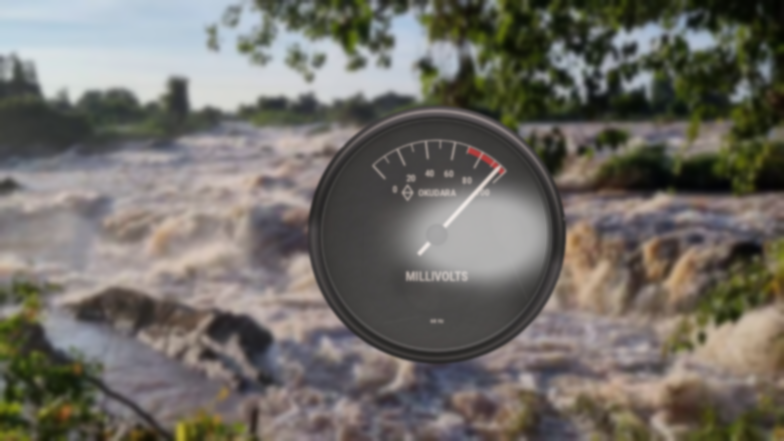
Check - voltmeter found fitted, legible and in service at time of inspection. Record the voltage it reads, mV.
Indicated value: 95 mV
